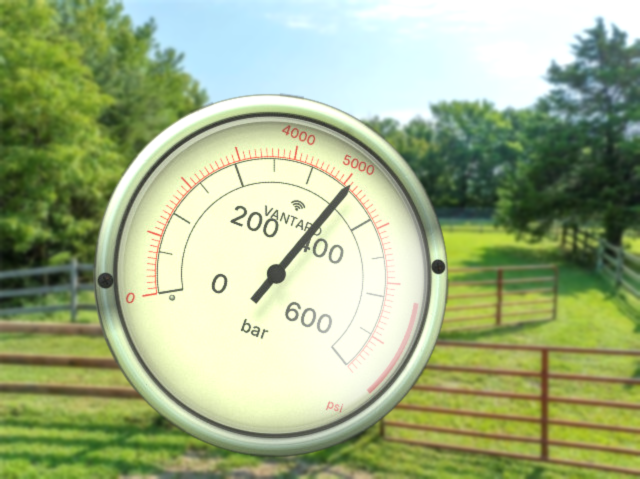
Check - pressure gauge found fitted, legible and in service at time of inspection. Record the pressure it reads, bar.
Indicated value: 350 bar
